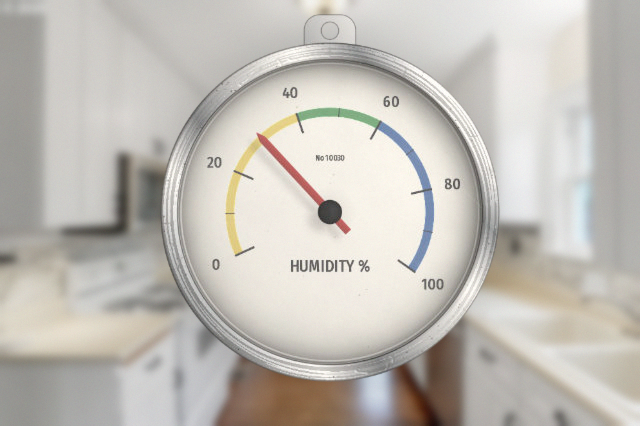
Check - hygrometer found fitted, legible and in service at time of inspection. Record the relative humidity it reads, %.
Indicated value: 30 %
